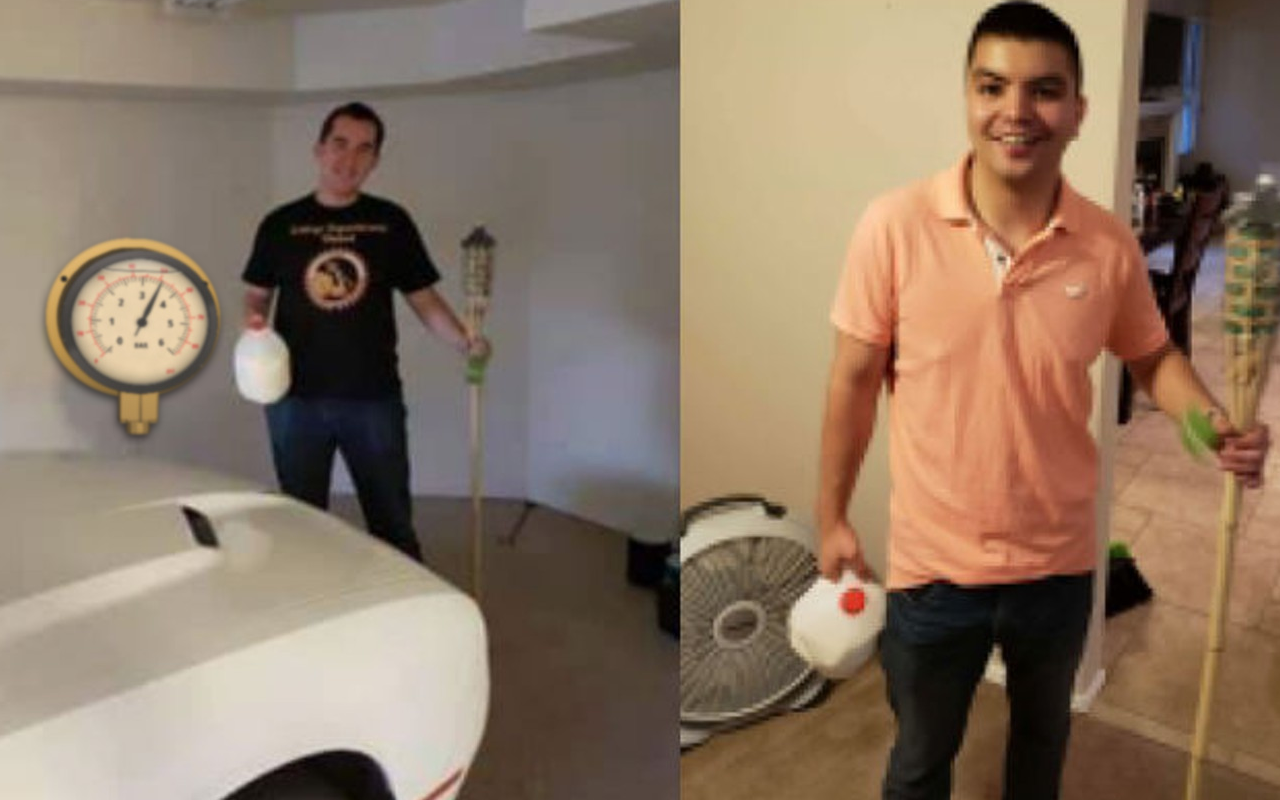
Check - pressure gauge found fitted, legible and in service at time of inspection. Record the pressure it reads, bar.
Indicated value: 3.5 bar
